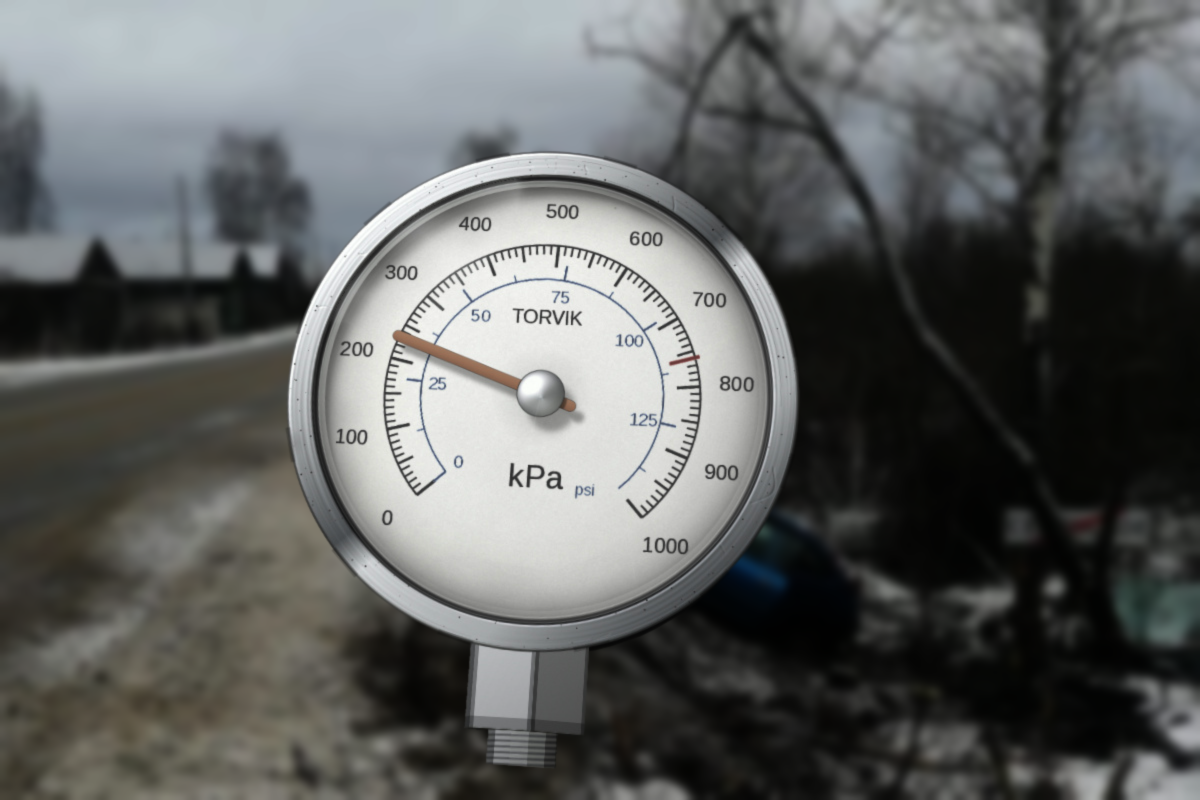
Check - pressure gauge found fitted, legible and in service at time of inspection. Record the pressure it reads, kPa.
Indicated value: 230 kPa
